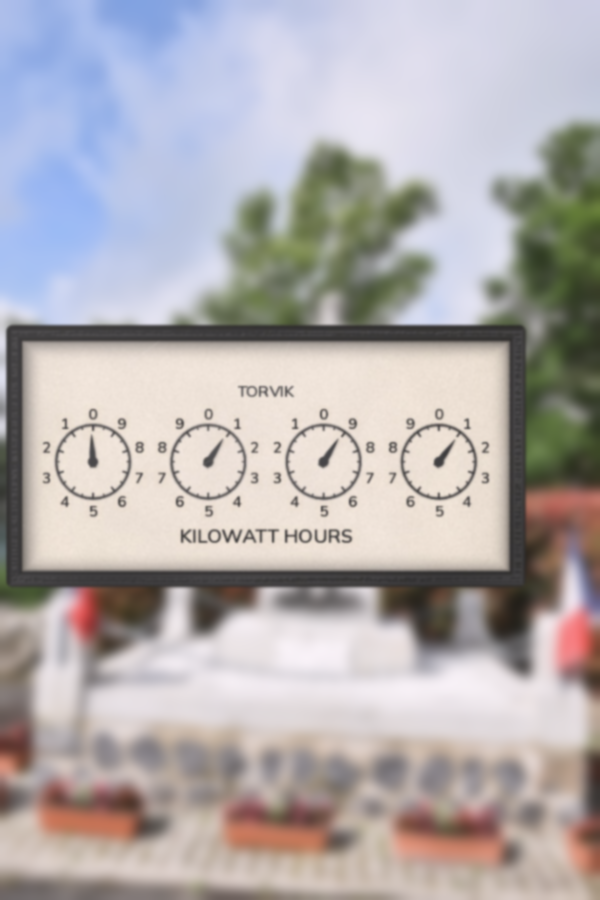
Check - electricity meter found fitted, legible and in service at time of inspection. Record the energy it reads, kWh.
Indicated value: 91 kWh
